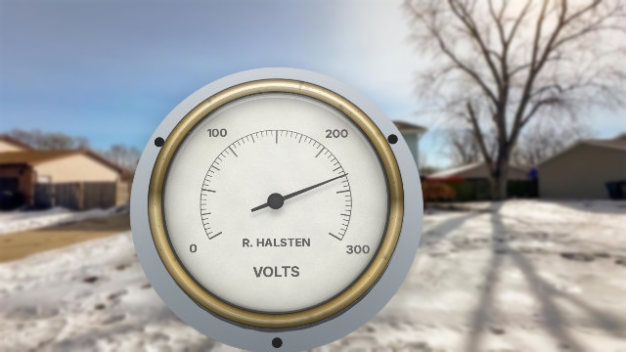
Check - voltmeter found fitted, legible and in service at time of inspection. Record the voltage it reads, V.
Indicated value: 235 V
